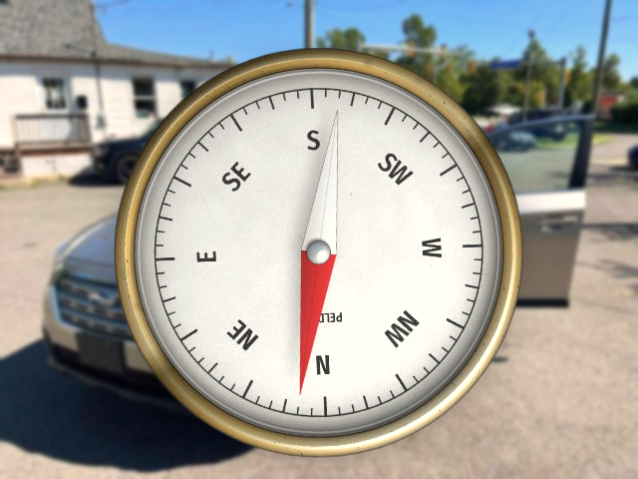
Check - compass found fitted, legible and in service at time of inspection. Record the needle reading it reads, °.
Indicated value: 10 °
